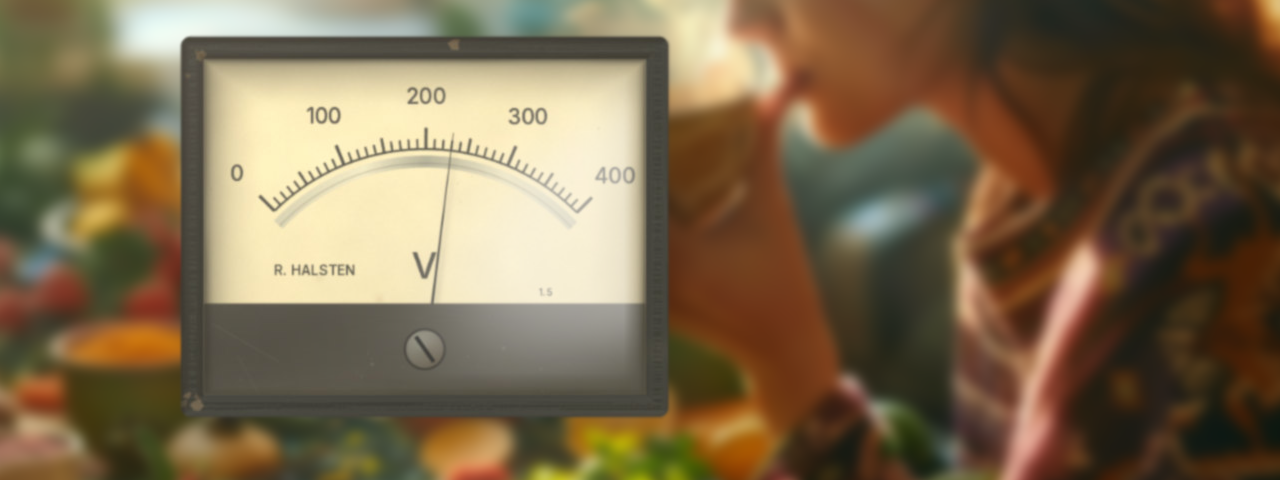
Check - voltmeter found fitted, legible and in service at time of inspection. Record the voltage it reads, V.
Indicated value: 230 V
